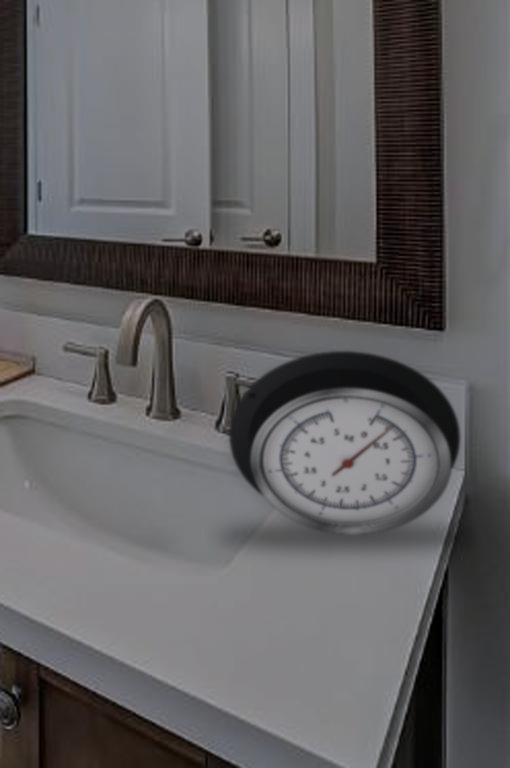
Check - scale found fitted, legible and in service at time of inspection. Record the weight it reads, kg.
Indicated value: 0.25 kg
